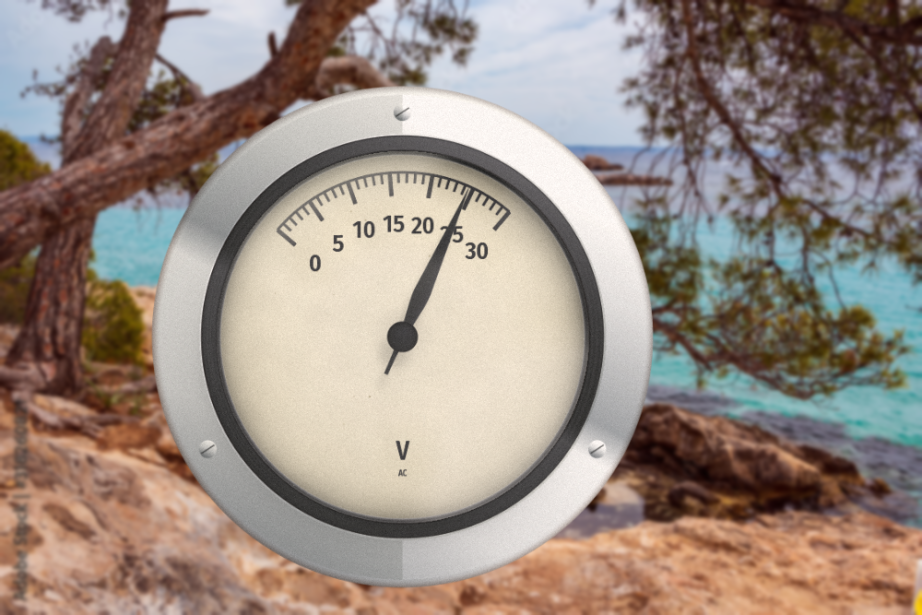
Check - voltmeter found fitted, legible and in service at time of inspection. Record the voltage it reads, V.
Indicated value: 24.5 V
